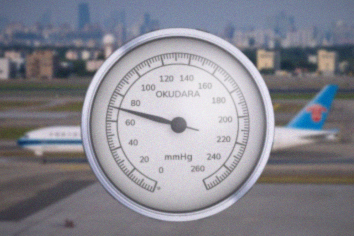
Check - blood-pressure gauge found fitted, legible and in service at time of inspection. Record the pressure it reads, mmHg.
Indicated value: 70 mmHg
